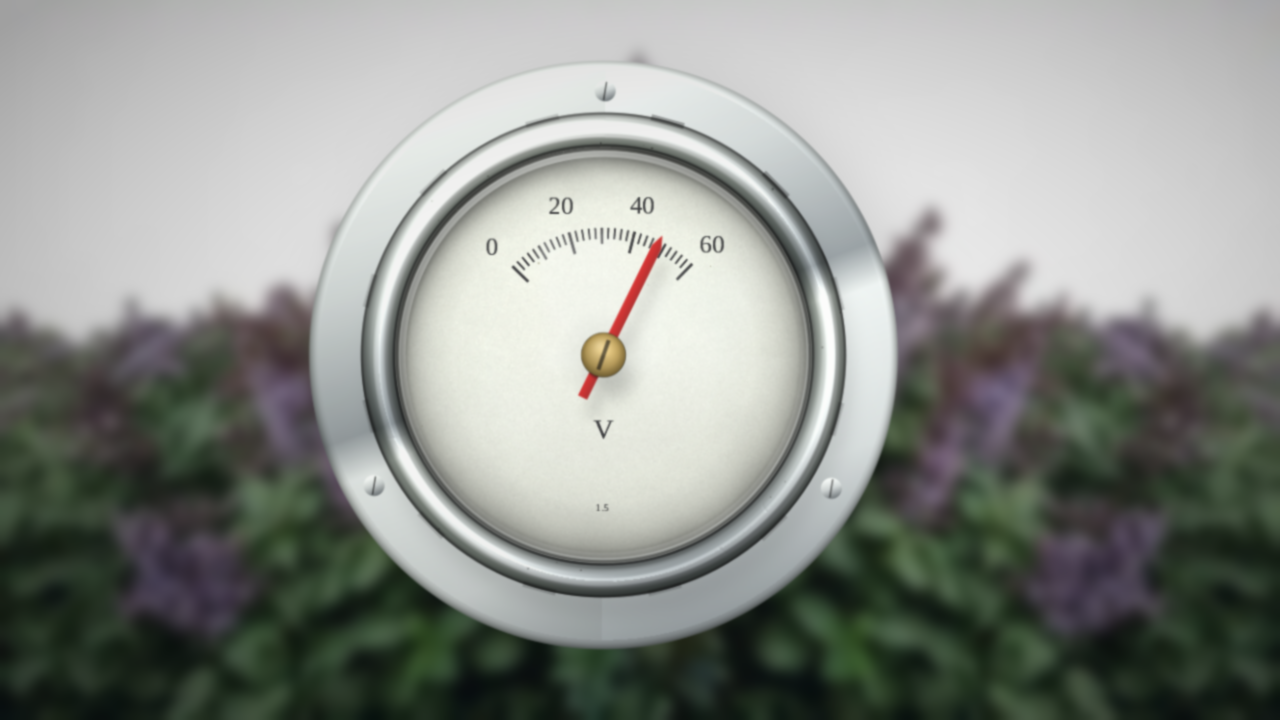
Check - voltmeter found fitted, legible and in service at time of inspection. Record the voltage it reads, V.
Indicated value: 48 V
